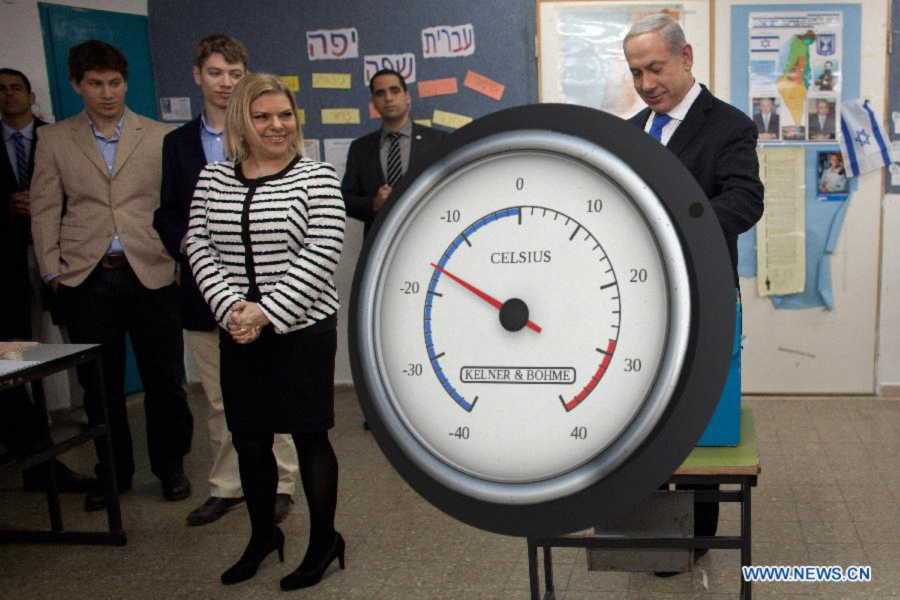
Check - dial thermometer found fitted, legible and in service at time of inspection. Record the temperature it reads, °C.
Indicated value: -16 °C
